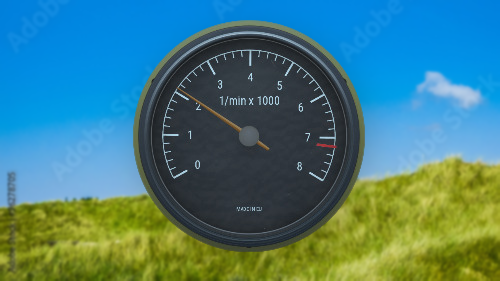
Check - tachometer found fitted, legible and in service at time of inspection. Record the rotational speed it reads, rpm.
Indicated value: 2100 rpm
